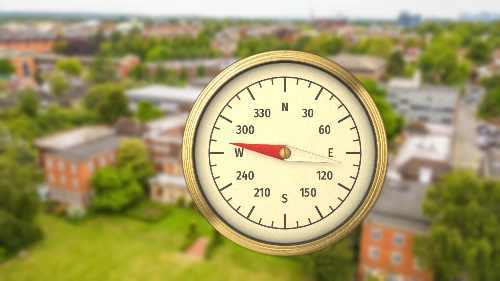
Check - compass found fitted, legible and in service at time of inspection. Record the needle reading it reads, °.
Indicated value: 280 °
